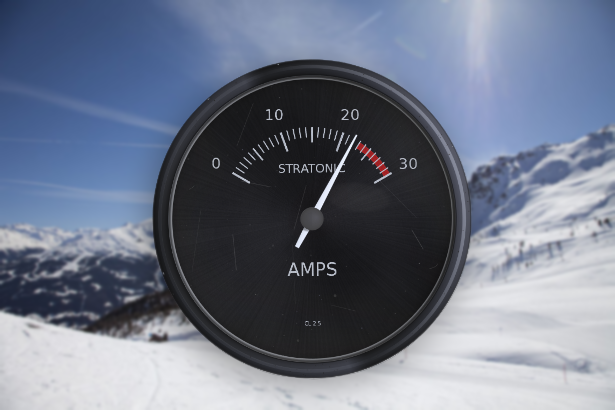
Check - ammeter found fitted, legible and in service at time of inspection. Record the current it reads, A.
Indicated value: 22 A
